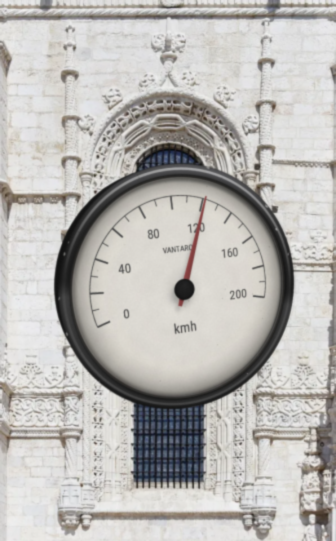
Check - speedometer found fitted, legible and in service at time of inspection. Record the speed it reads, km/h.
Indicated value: 120 km/h
